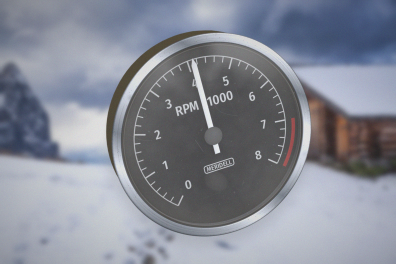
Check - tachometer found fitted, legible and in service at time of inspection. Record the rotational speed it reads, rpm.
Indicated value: 4100 rpm
